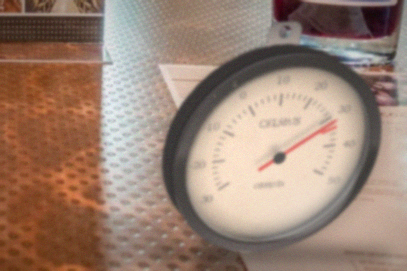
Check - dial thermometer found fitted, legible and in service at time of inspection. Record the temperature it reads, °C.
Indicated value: 30 °C
